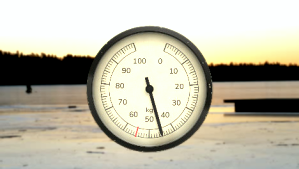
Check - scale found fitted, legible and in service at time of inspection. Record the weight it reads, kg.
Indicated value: 45 kg
